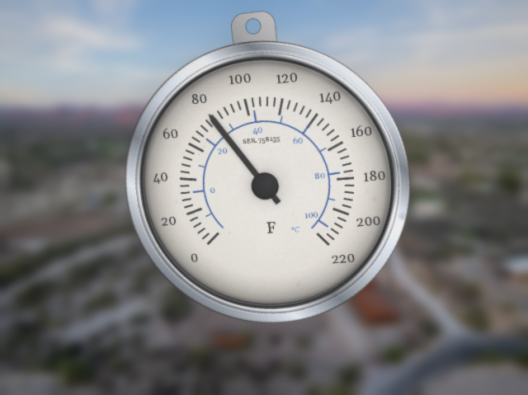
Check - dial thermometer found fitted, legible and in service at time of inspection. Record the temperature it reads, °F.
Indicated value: 80 °F
